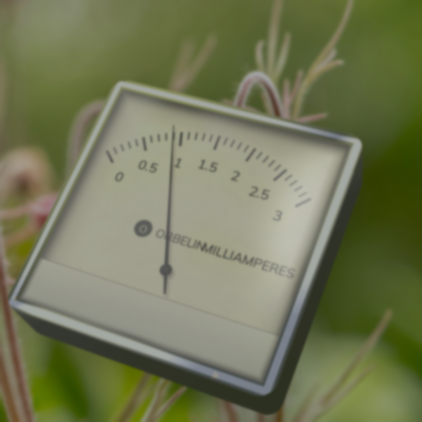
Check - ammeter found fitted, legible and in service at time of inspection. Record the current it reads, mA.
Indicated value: 0.9 mA
